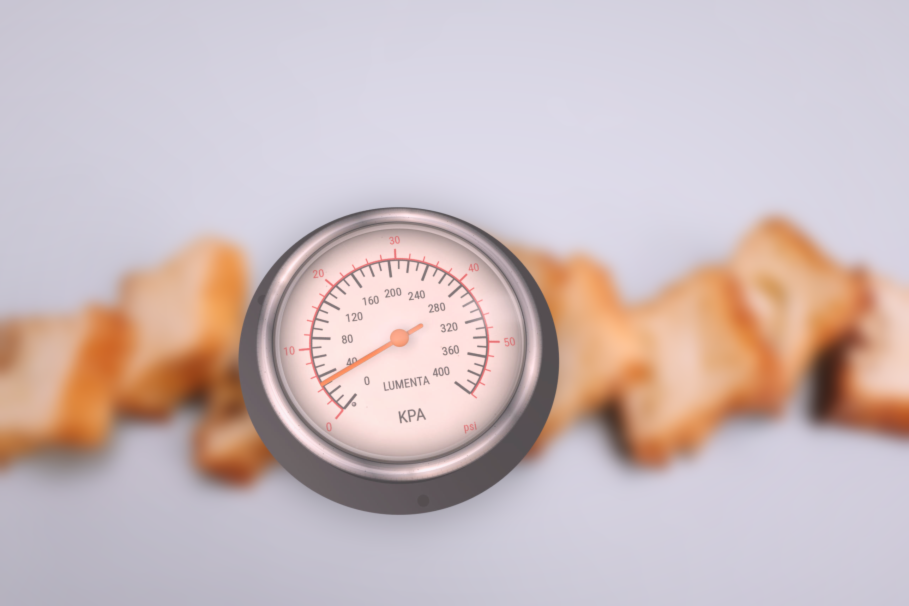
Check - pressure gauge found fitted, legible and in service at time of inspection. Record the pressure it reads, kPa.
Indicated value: 30 kPa
